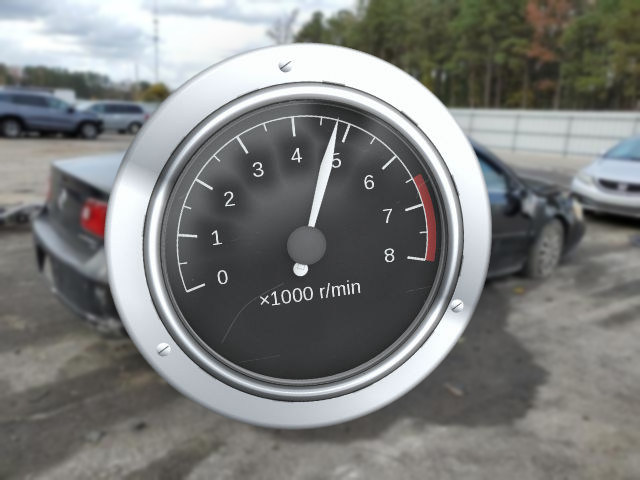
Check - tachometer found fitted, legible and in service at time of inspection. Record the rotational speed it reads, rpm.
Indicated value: 4750 rpm
